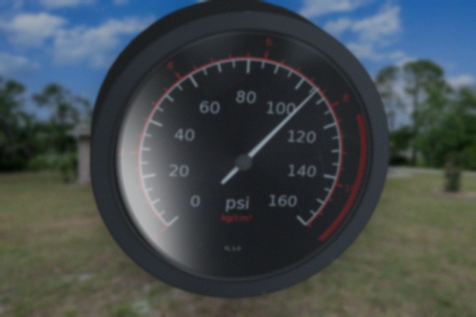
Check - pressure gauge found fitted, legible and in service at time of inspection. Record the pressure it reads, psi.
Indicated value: 105 psi
